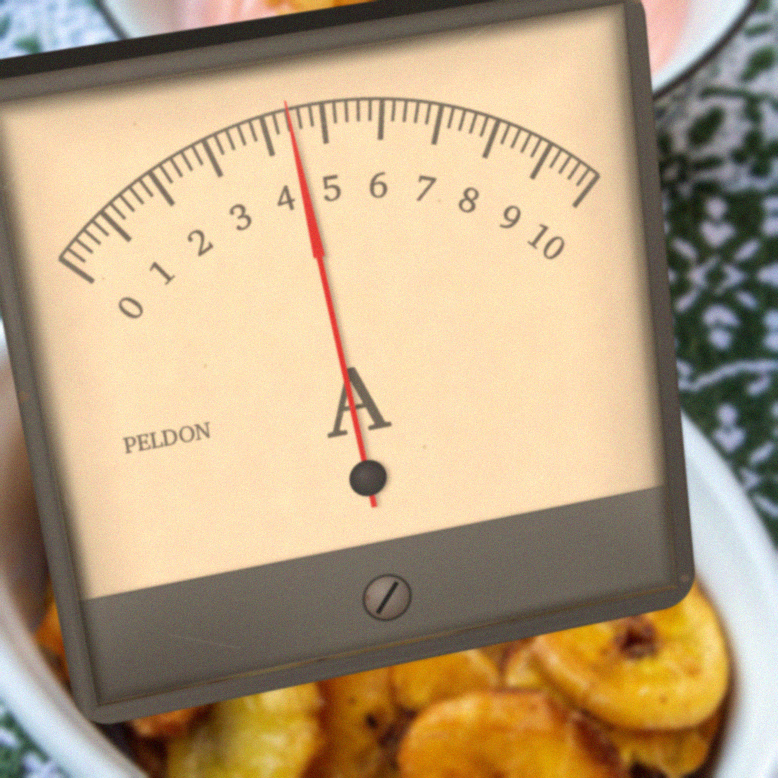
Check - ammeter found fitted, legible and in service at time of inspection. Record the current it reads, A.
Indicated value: 4.4 A
